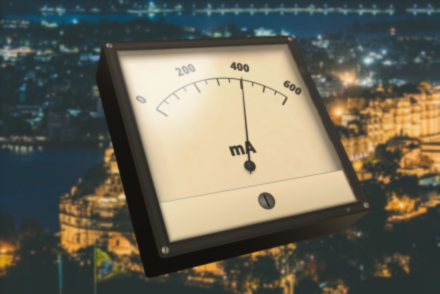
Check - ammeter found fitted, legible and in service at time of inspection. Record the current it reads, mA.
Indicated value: 400 mA
